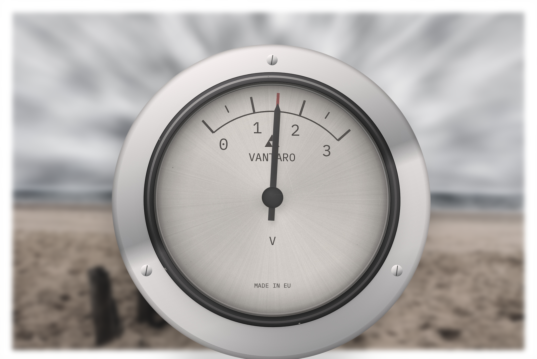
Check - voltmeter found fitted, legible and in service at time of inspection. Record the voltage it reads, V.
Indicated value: 1.5 V
